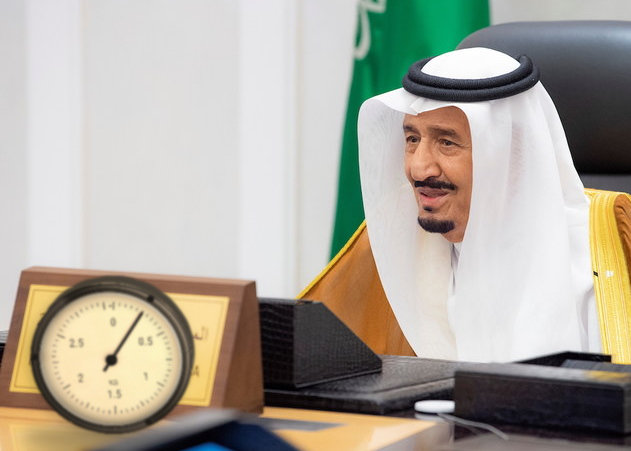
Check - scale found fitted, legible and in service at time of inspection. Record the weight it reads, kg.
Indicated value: 0.25 kg
